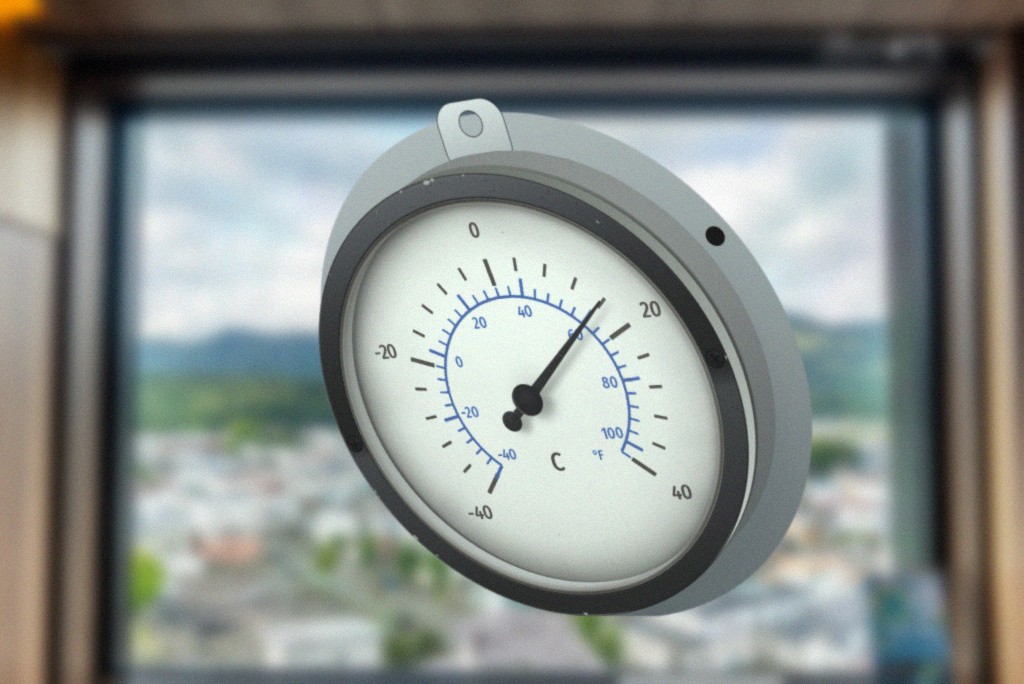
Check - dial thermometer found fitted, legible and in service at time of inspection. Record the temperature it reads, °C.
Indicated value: 16 °C
